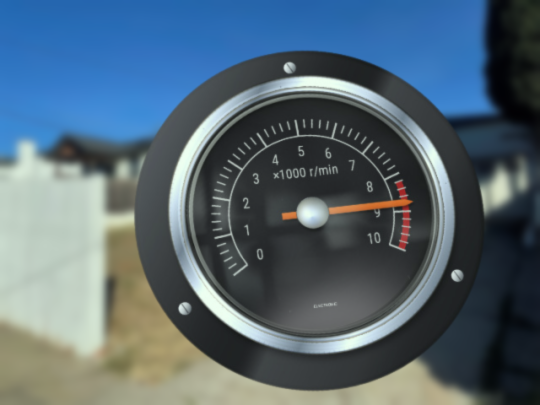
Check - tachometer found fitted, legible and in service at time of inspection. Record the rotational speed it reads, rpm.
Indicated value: 8800 rpm
